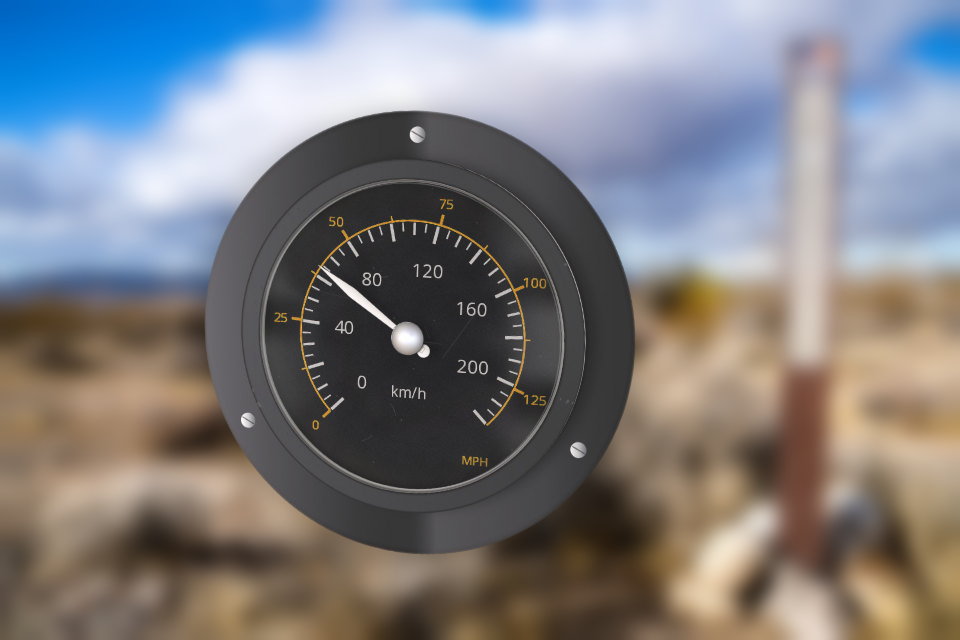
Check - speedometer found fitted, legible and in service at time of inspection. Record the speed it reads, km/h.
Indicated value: 65 km/h
